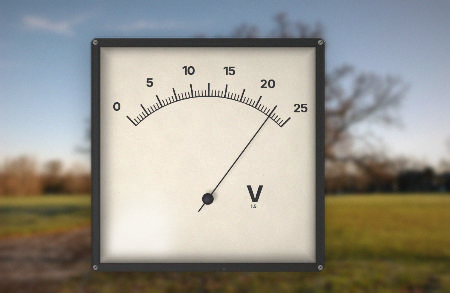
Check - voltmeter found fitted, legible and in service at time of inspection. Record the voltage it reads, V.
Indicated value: 22.5 V
